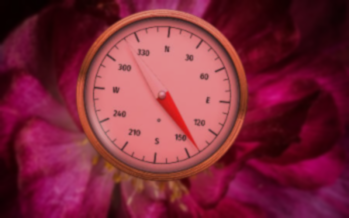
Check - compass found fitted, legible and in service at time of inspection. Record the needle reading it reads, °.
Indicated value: 140 °
